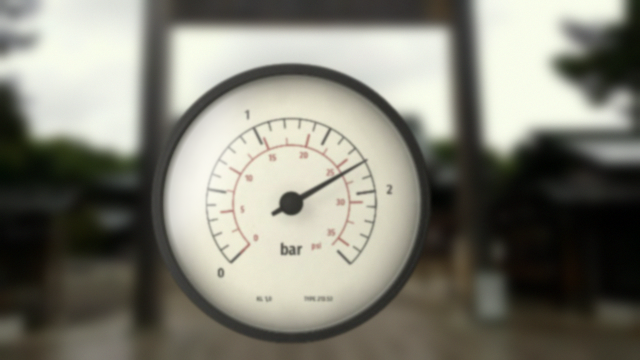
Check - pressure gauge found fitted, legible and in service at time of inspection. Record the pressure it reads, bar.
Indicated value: 1.8 bar
